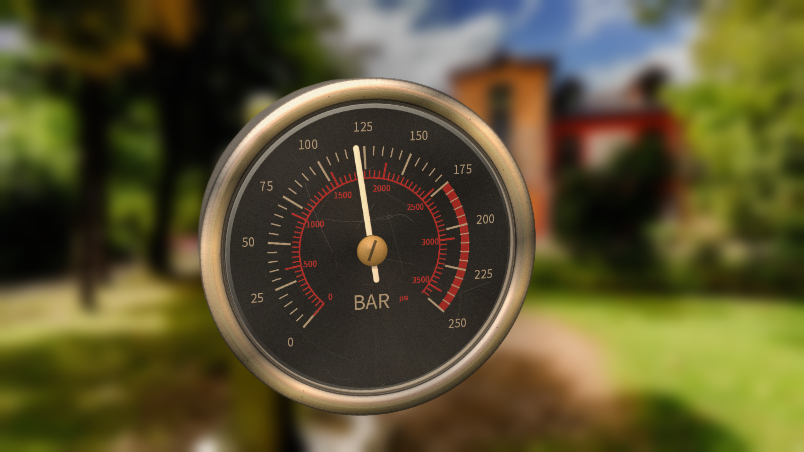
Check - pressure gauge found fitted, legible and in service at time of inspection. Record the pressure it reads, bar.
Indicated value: 120 bar
